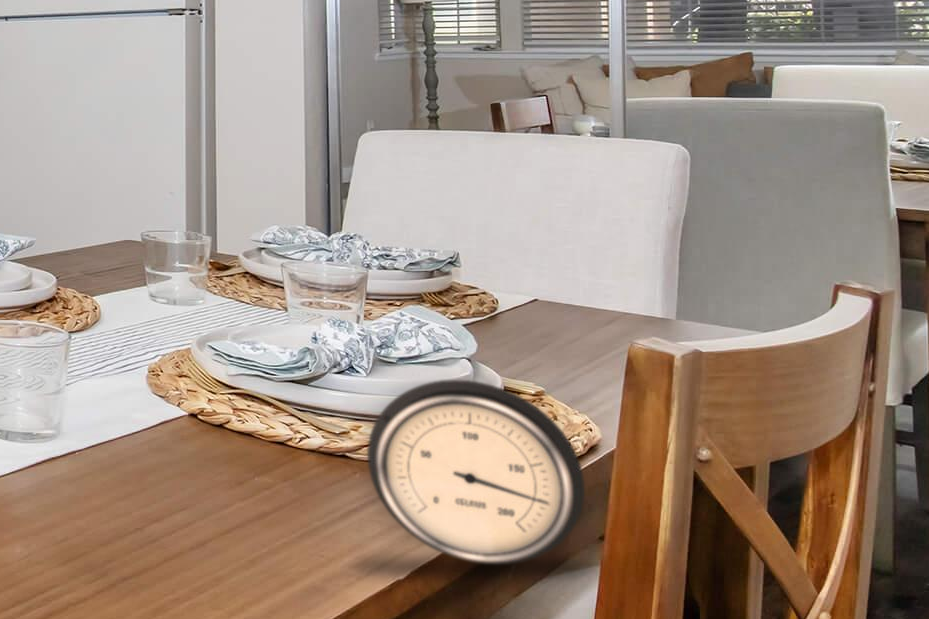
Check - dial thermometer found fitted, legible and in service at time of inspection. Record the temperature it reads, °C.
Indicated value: 175 °C
